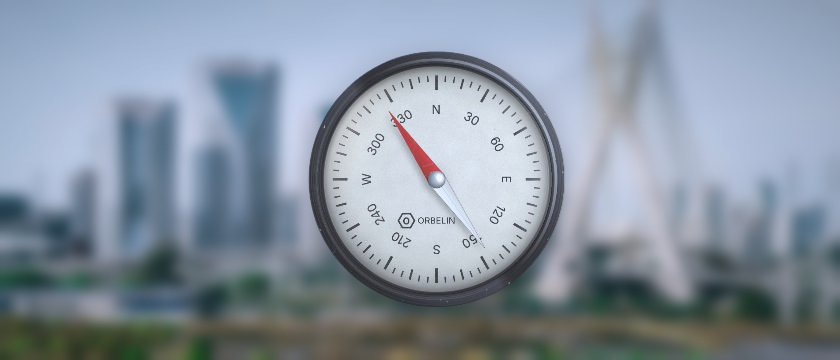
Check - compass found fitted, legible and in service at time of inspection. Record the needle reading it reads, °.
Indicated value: 325 °
